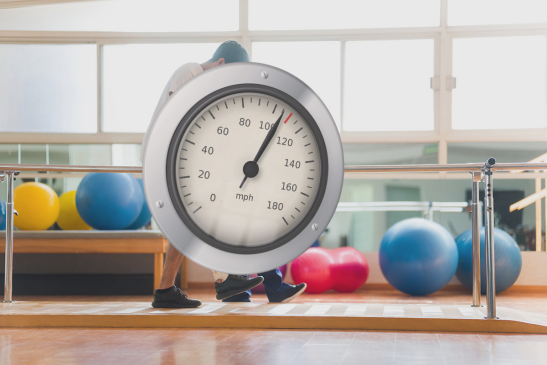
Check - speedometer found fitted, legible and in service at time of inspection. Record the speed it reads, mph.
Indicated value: 105 mph
